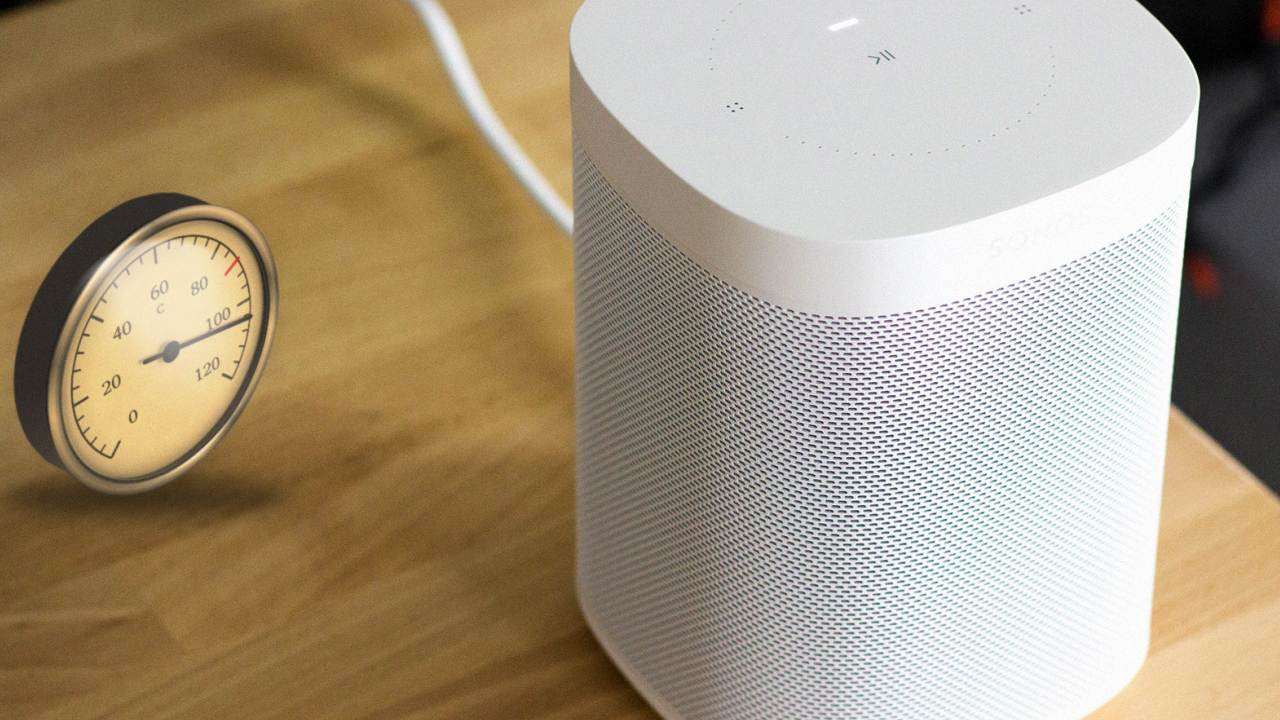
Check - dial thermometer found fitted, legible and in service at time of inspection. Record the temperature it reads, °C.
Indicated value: 104 °C
